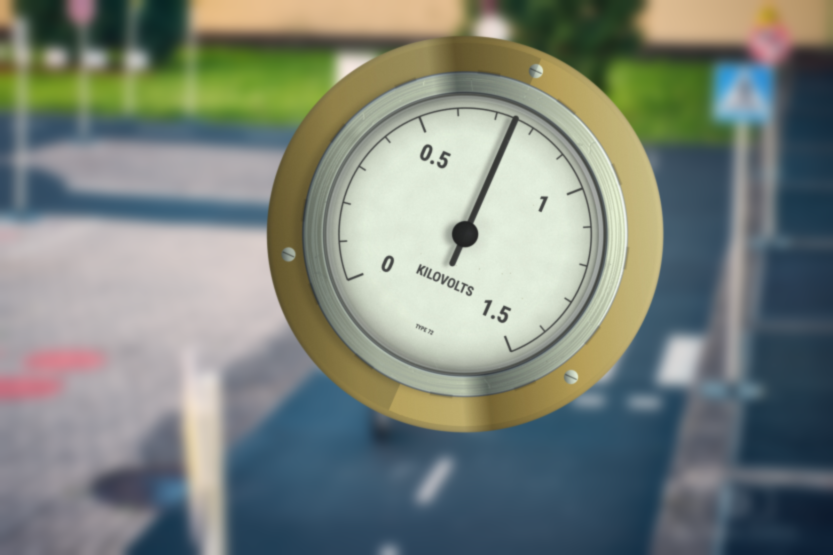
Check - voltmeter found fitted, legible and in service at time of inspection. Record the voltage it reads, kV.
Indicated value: 0.75 kV
